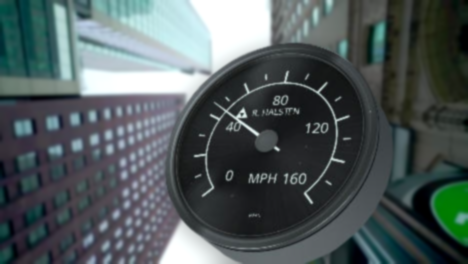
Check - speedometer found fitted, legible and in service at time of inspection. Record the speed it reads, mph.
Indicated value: 45 mph
